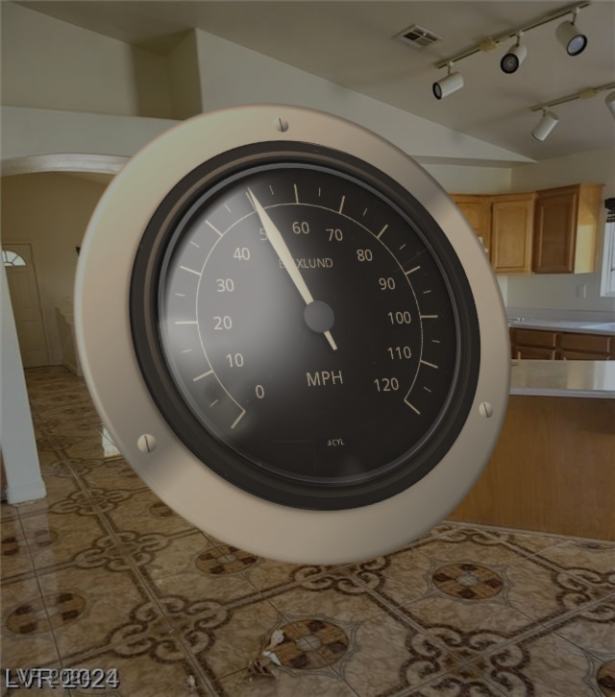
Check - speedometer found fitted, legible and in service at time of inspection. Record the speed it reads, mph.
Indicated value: 50 mph
